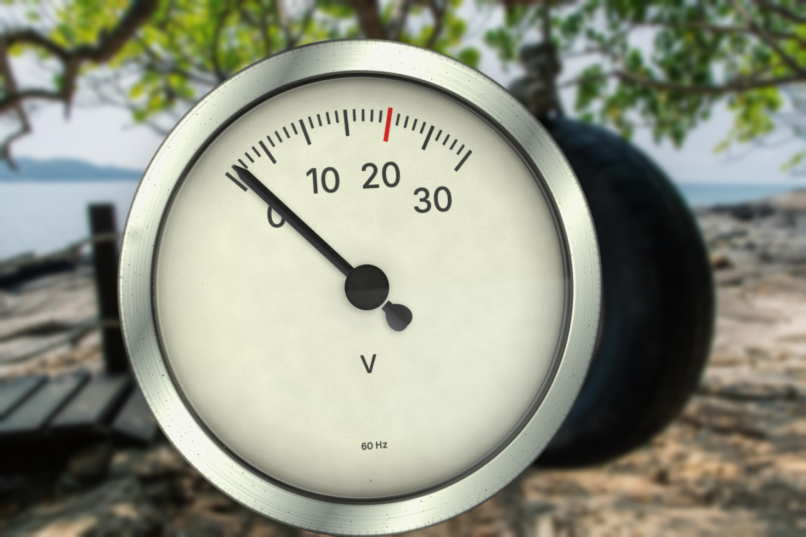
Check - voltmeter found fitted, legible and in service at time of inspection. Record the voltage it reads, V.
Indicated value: 1 V
